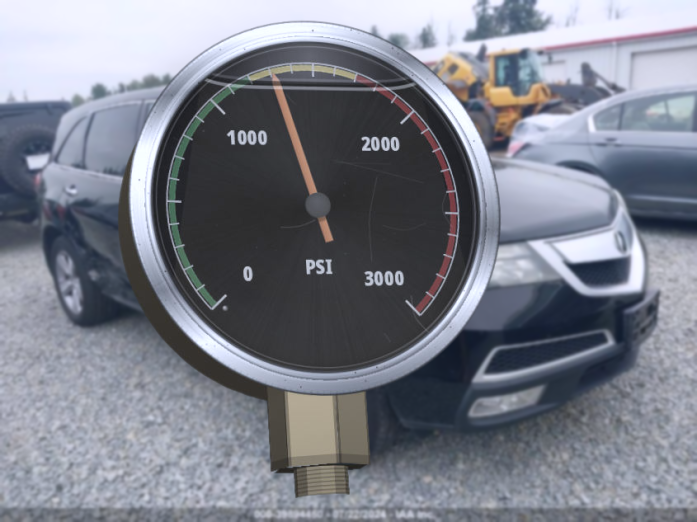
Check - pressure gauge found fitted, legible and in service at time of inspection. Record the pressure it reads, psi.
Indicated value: 1300 psi
